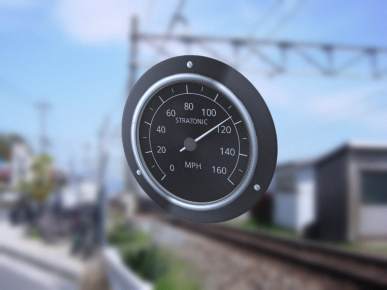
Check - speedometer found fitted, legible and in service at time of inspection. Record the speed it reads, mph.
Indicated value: 115 mph
